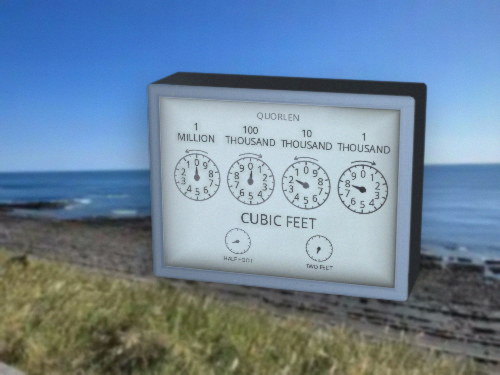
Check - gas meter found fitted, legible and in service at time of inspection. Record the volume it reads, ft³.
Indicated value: 1800 ft³
